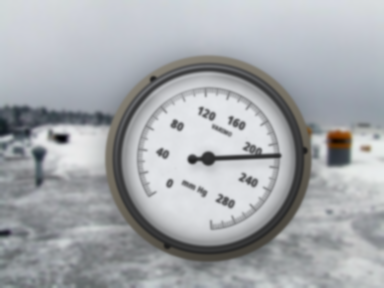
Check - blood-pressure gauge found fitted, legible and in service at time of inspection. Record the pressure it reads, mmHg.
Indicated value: 210 mmHg
